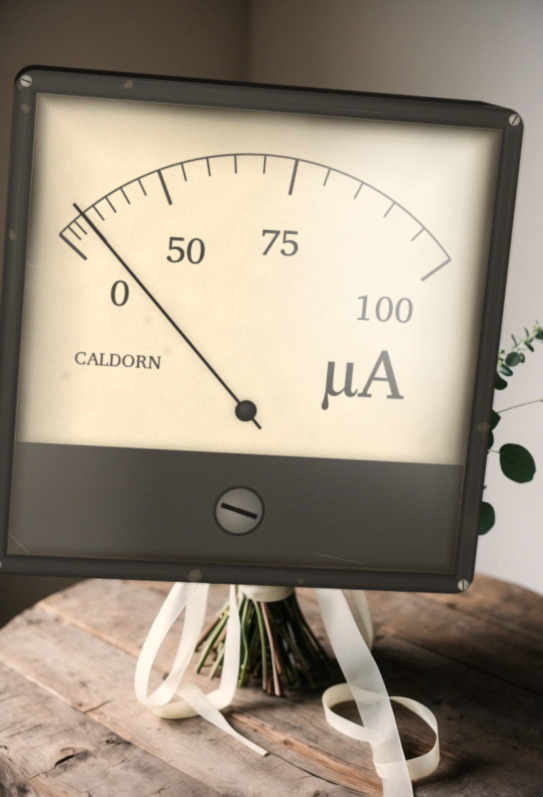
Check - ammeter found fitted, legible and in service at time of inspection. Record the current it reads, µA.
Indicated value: 25 µA
